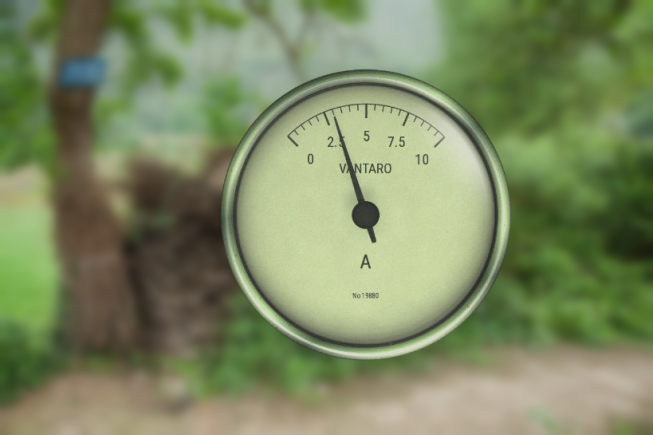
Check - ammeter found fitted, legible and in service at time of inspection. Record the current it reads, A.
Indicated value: 3 A
